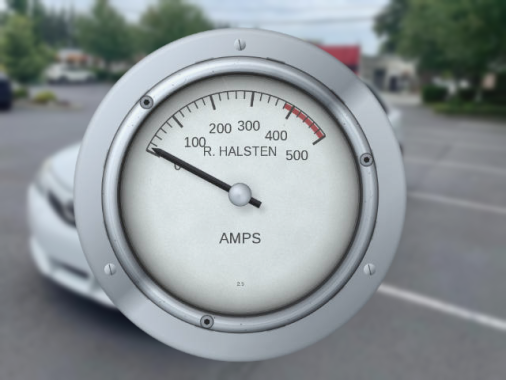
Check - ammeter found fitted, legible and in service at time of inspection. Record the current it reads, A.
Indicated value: 10 A
